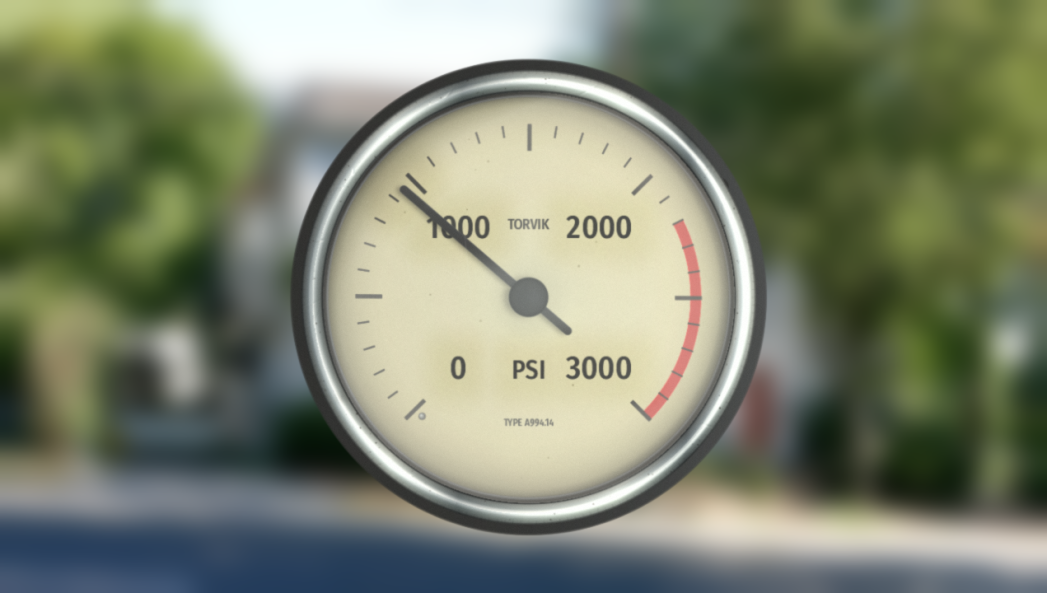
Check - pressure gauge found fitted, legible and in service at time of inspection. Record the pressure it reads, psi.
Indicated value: 950 psi
